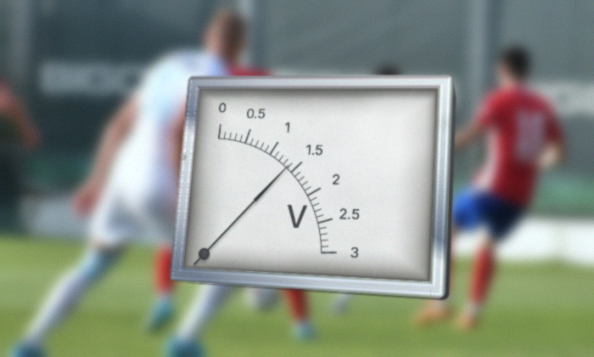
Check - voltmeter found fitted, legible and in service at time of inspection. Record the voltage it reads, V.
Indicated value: 1.4 V
